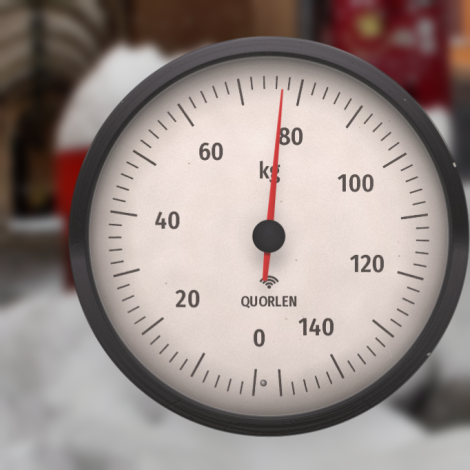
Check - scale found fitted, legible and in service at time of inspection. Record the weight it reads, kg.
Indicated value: 77 kg
